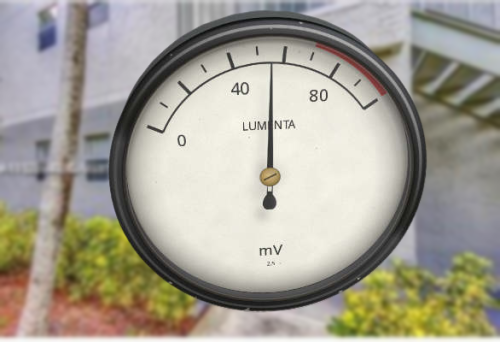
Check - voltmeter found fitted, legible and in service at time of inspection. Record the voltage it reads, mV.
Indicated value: 55 mV
